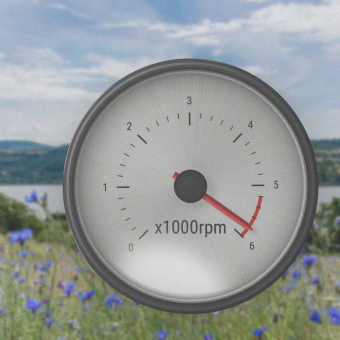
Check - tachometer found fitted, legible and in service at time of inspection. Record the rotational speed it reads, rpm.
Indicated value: 5800 rpm
